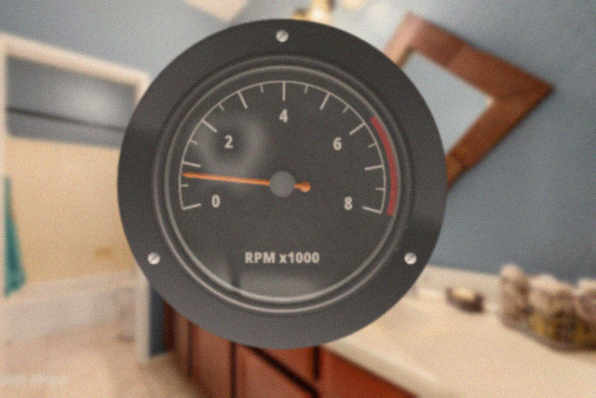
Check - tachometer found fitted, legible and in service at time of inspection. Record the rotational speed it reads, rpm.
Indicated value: 750 rpm
